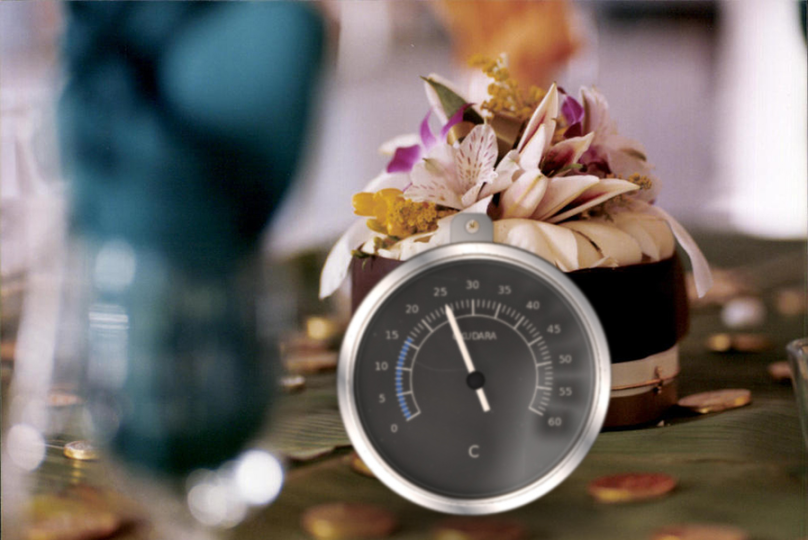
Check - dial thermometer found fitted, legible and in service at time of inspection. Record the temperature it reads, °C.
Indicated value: 25 °C
